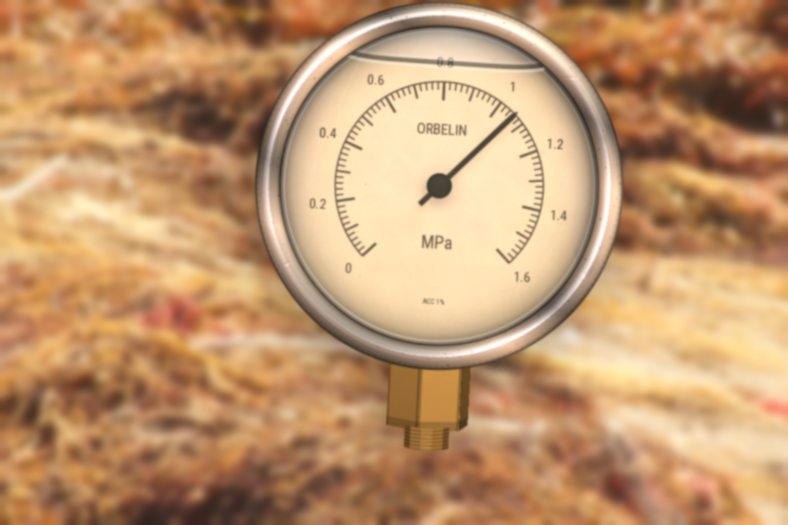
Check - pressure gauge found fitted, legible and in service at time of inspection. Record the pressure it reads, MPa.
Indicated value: 1.06 MPa
